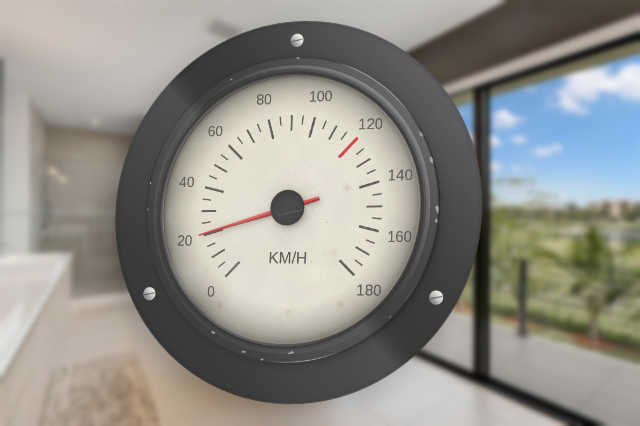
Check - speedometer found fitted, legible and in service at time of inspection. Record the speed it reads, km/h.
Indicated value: 20 km/h
